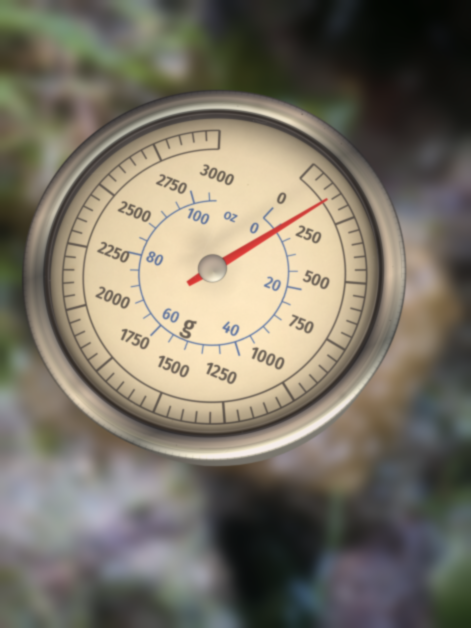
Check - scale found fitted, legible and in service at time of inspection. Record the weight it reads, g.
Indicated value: 150 g
